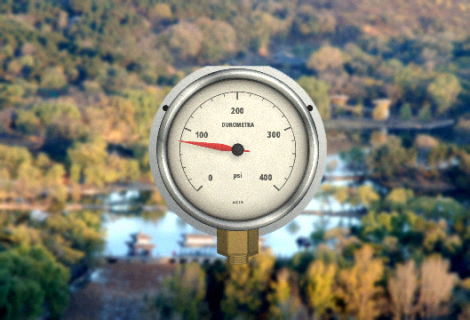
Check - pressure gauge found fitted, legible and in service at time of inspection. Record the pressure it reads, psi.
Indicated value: 80 psi
